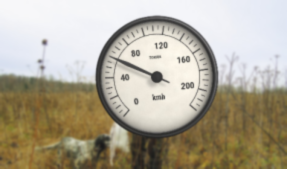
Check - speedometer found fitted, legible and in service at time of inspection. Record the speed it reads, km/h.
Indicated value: 60 km/h
